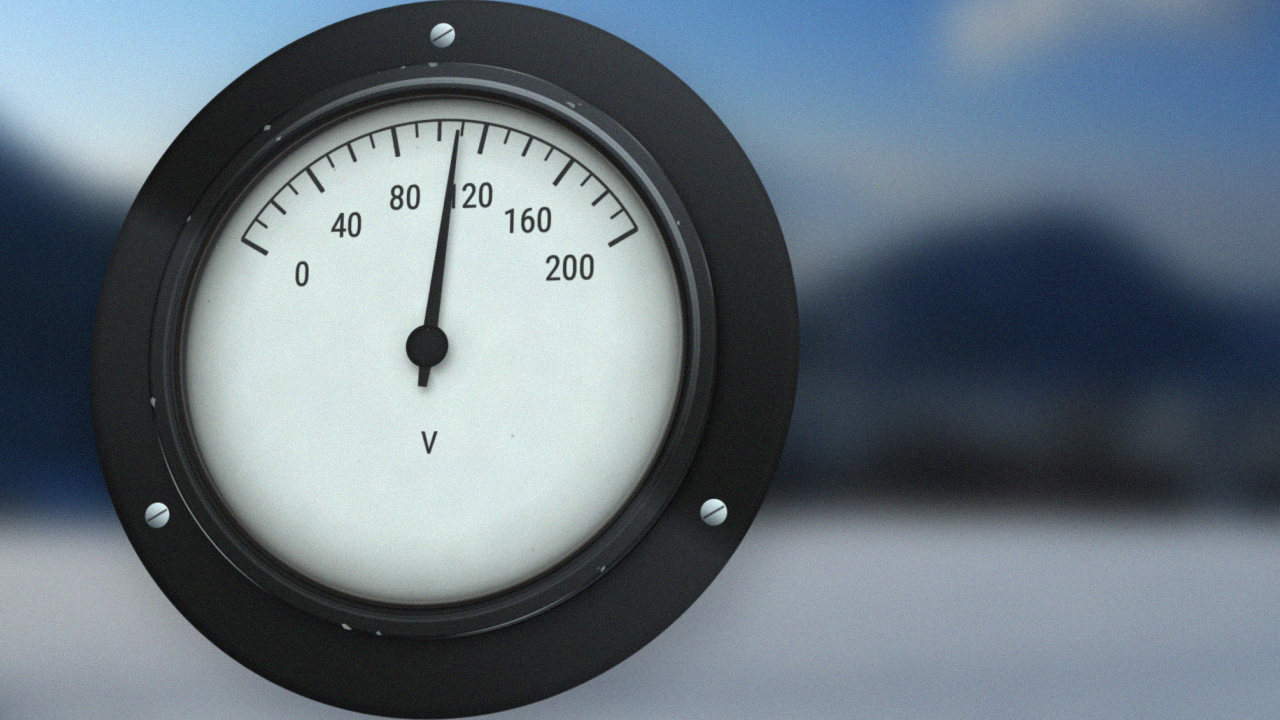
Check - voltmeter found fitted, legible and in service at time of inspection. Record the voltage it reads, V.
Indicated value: 110 V
